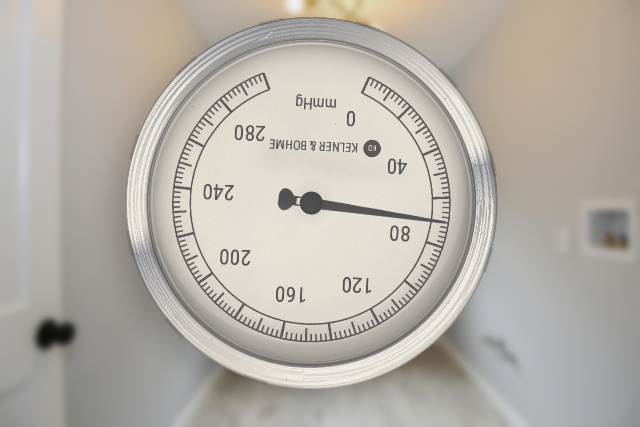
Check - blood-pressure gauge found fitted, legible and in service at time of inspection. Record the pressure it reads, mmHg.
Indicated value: 70 mmHg
